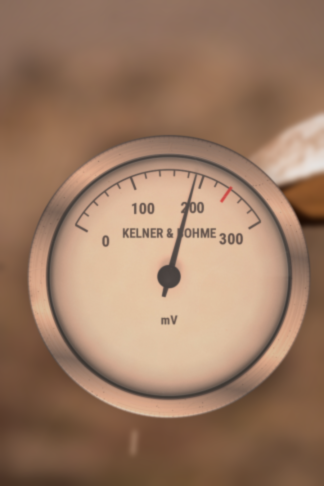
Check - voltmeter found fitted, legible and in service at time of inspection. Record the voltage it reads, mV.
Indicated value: 190 mV
